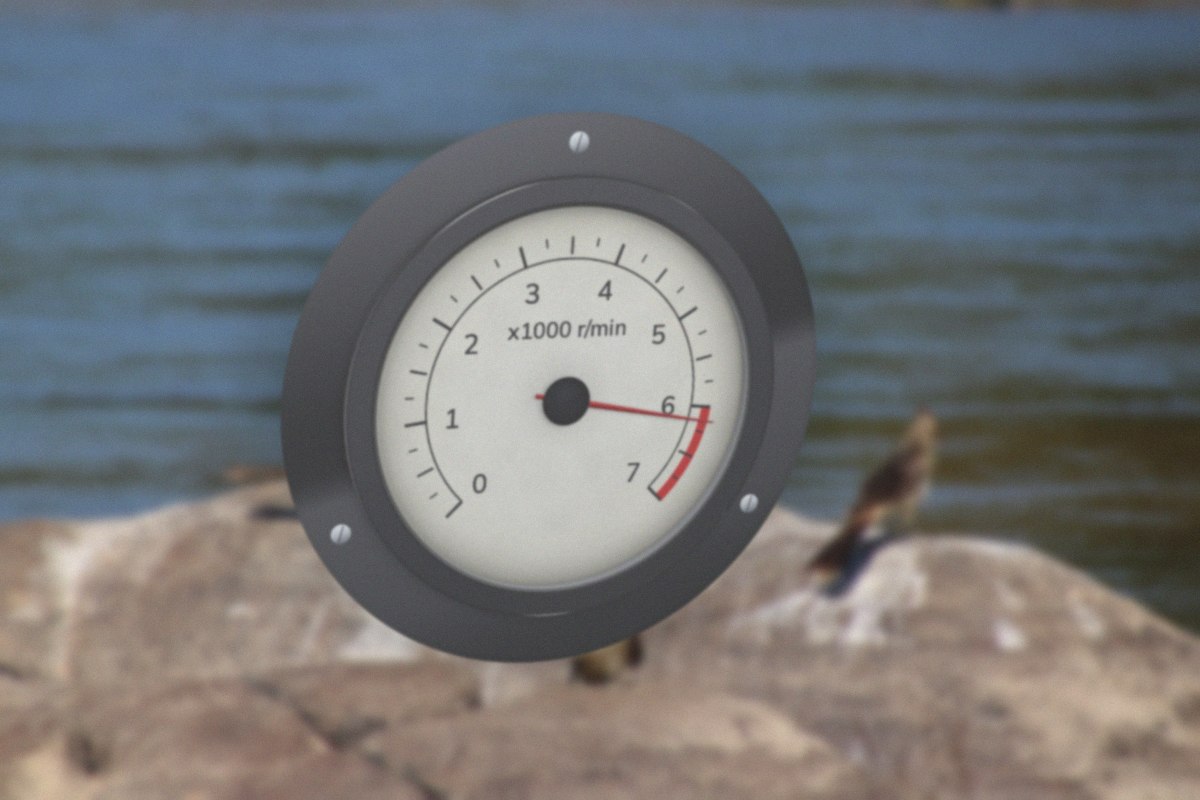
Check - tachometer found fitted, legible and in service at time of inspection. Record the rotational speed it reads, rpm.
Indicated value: 6125 rpm
